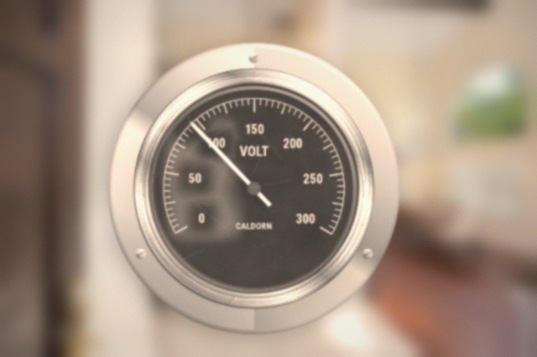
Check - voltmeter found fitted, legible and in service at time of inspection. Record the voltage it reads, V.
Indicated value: 95 V
